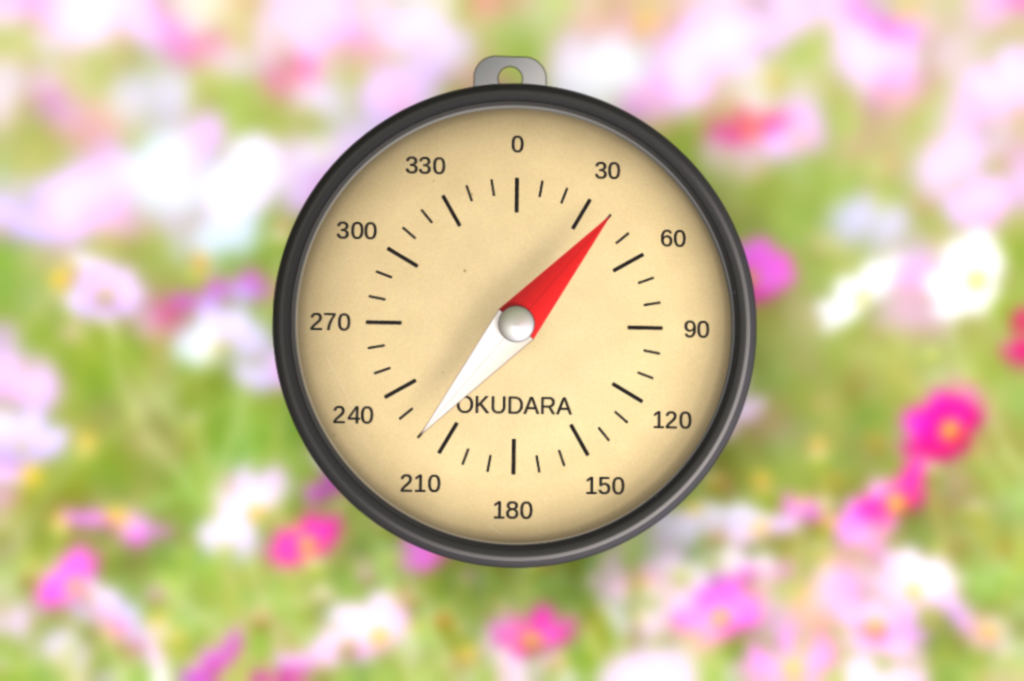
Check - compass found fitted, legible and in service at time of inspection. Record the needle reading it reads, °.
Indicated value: 40 °
